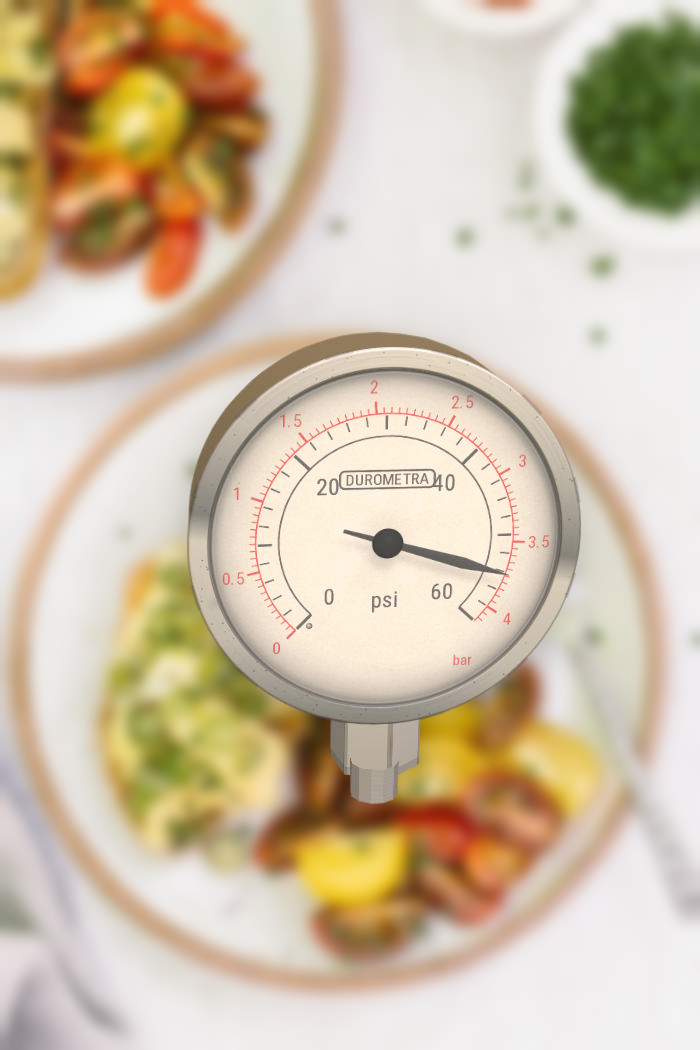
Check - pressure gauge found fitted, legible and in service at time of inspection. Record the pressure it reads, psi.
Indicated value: 54 psi
